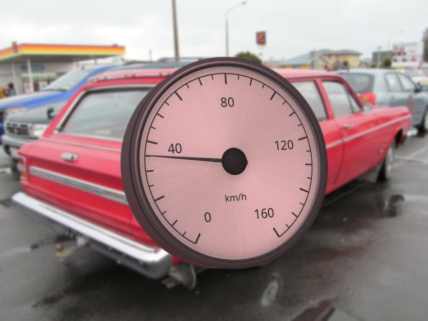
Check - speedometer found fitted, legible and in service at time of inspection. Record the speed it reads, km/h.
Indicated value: 35 km/h
